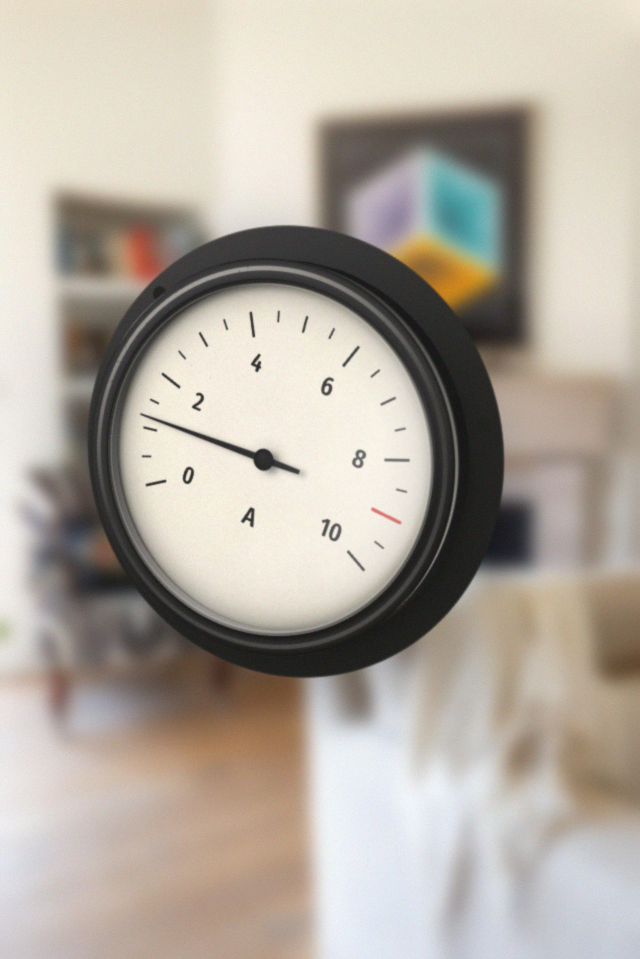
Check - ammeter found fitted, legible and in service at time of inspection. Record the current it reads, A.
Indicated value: 1.25 A
